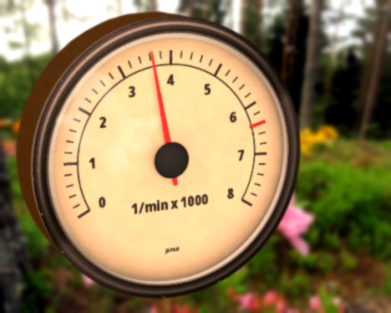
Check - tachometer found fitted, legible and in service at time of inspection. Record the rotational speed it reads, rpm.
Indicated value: 3600 rpm
